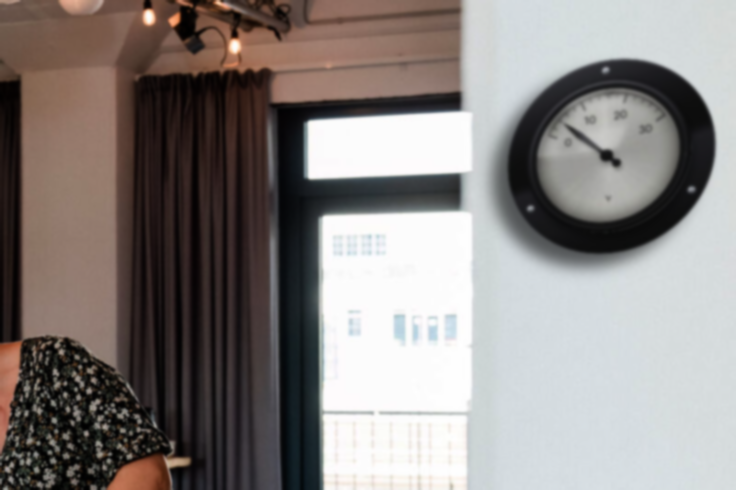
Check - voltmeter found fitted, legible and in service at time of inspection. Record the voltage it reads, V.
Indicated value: 4 V
